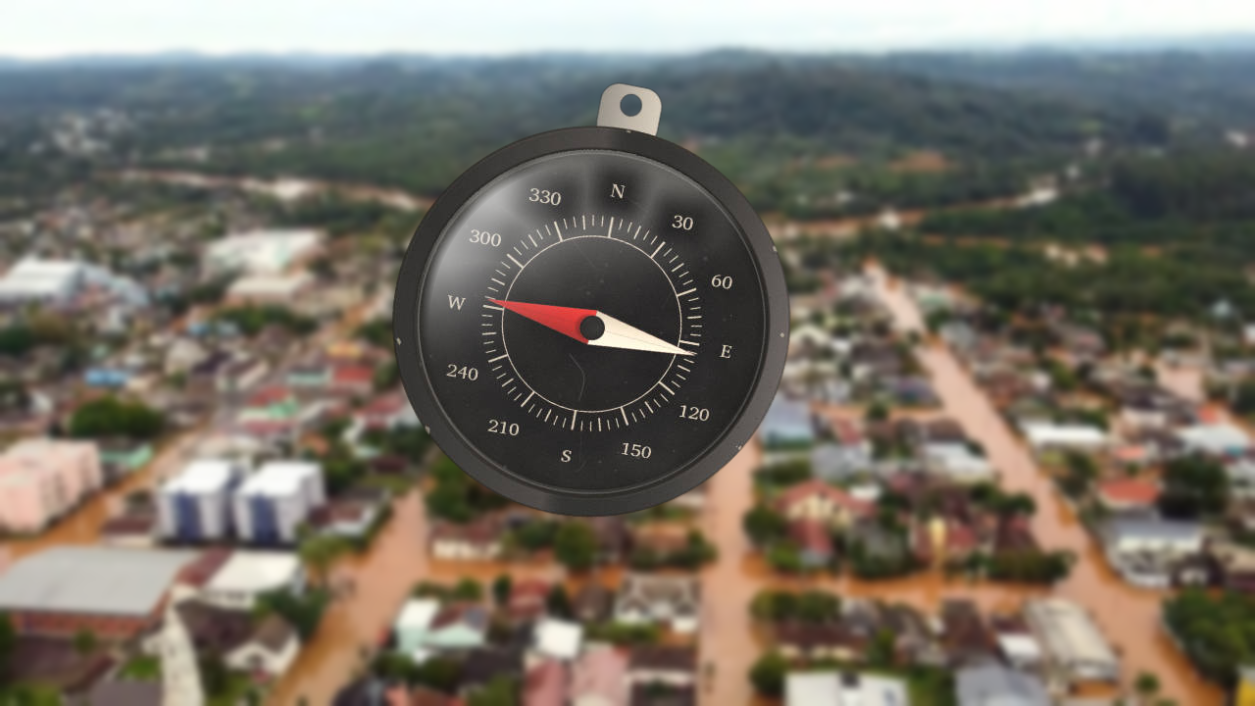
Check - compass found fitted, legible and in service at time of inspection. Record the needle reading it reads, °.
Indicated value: 275 °
